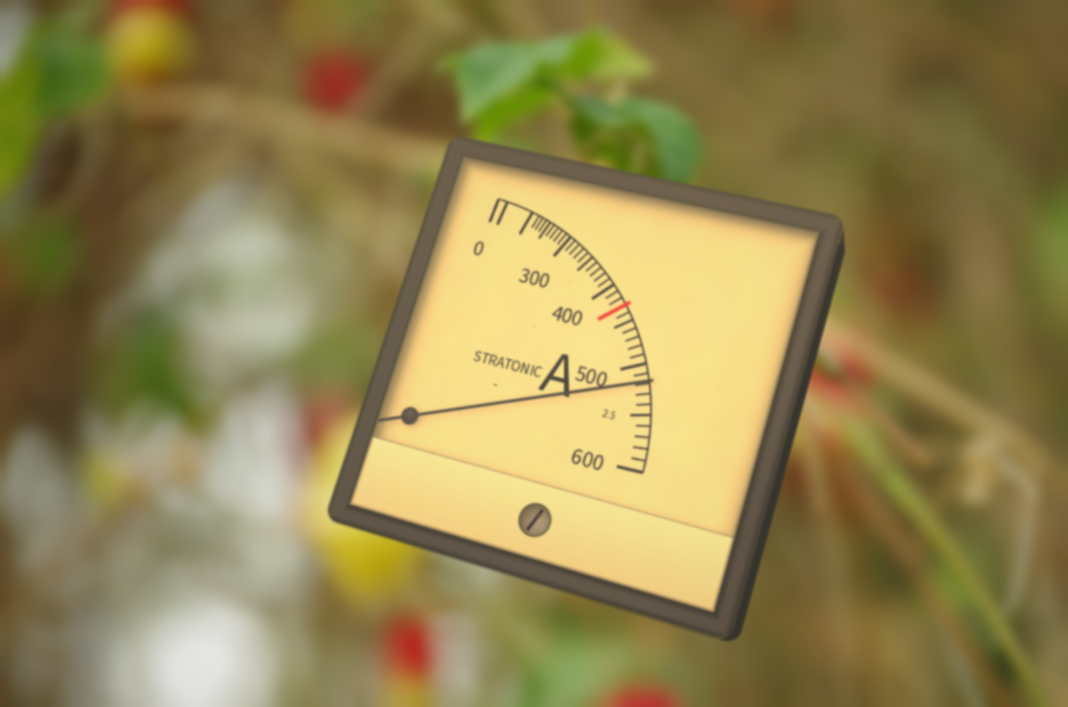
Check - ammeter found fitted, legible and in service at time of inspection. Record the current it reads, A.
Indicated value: 520 A
